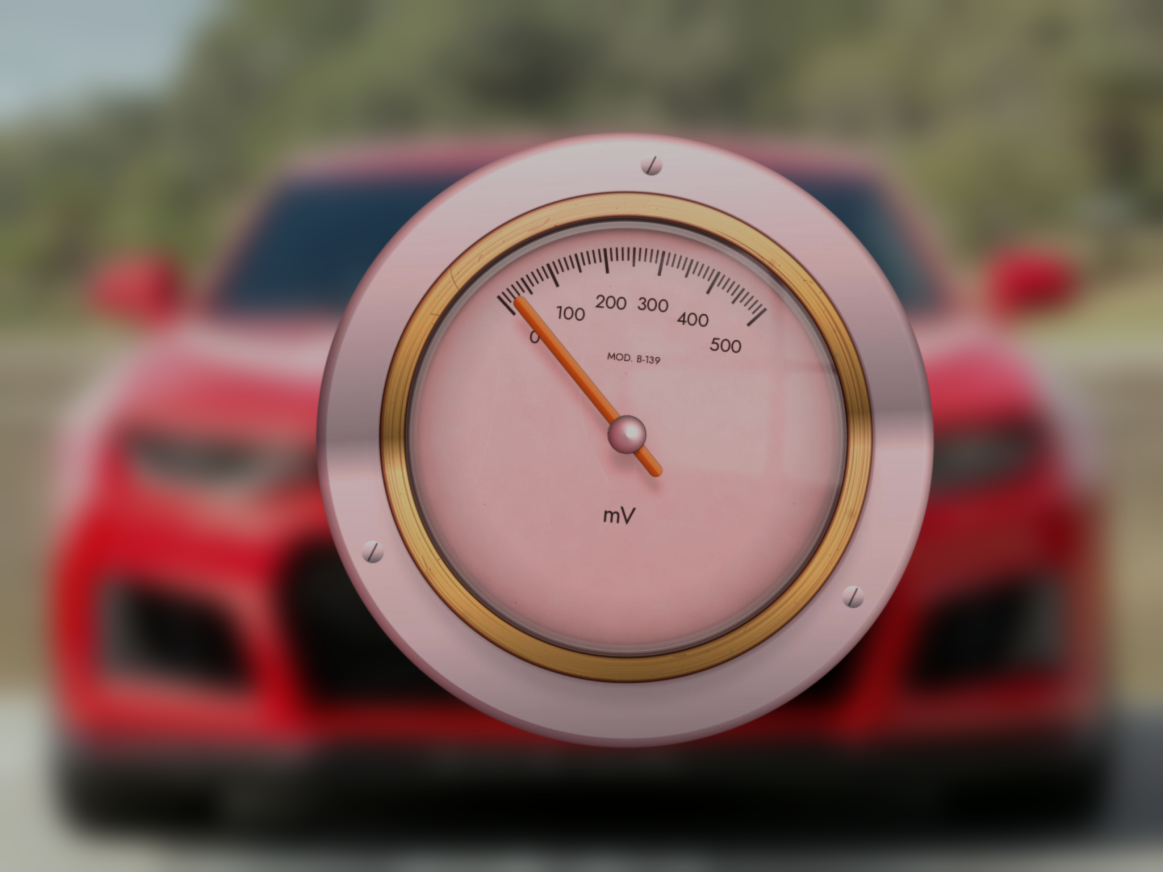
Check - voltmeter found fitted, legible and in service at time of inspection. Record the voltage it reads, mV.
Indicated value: 20 mV
